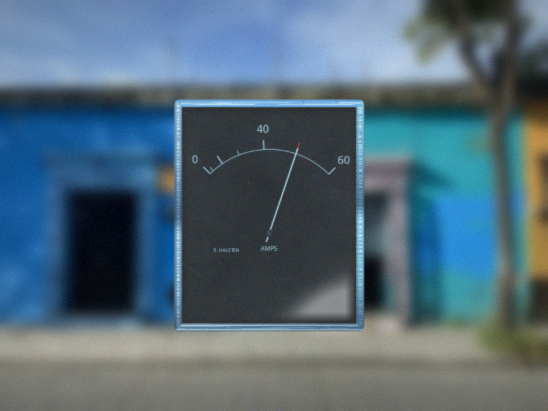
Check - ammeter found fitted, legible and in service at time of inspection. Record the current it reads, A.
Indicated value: 50 A
